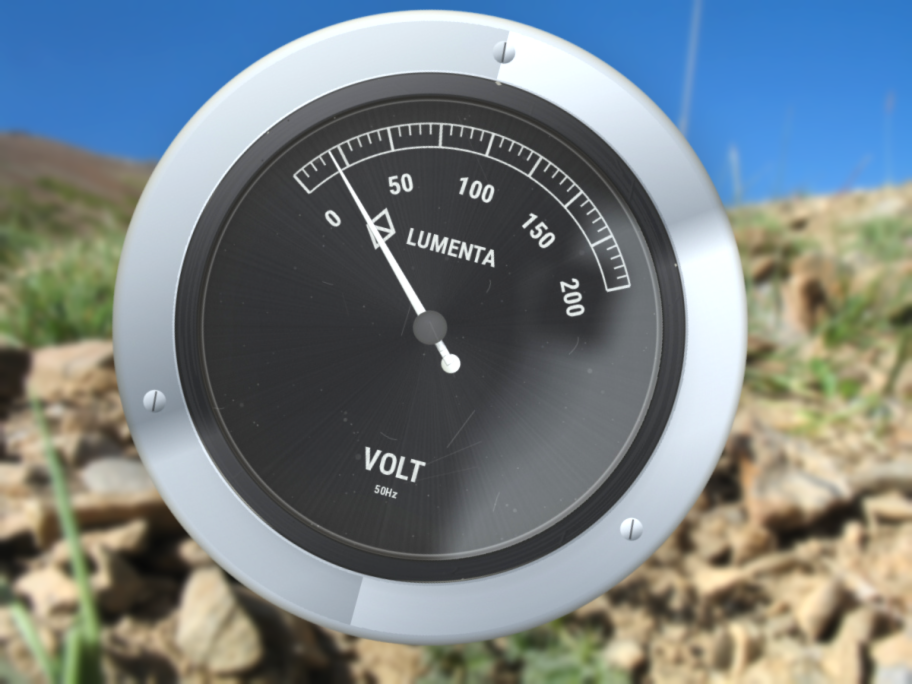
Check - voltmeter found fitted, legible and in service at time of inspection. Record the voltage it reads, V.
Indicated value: 20 V
